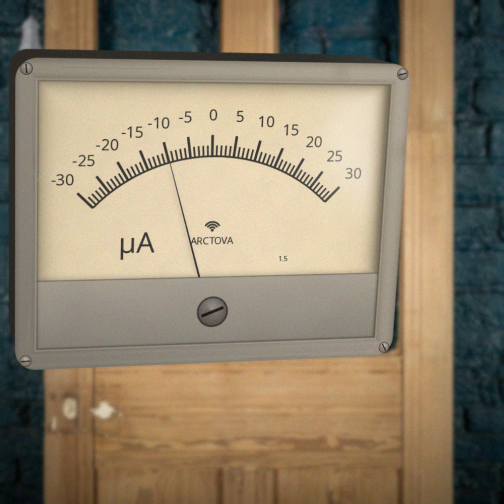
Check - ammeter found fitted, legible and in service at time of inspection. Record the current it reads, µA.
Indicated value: -10 µA
